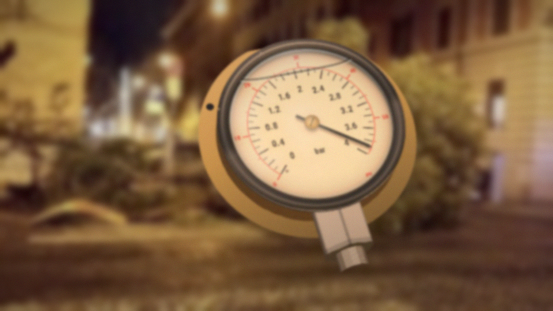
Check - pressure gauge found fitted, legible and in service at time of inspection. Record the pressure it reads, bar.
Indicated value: 3.9 bar
